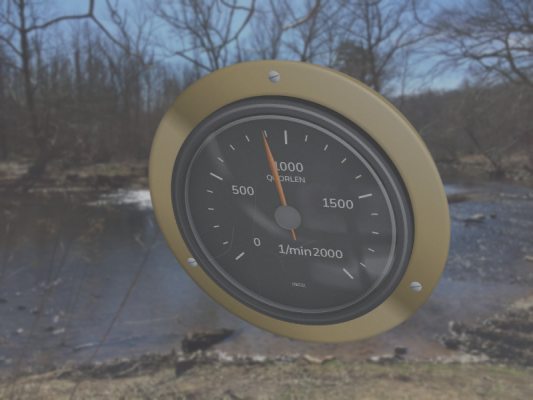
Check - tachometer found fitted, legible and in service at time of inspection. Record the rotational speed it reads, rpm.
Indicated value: 900 rpm
